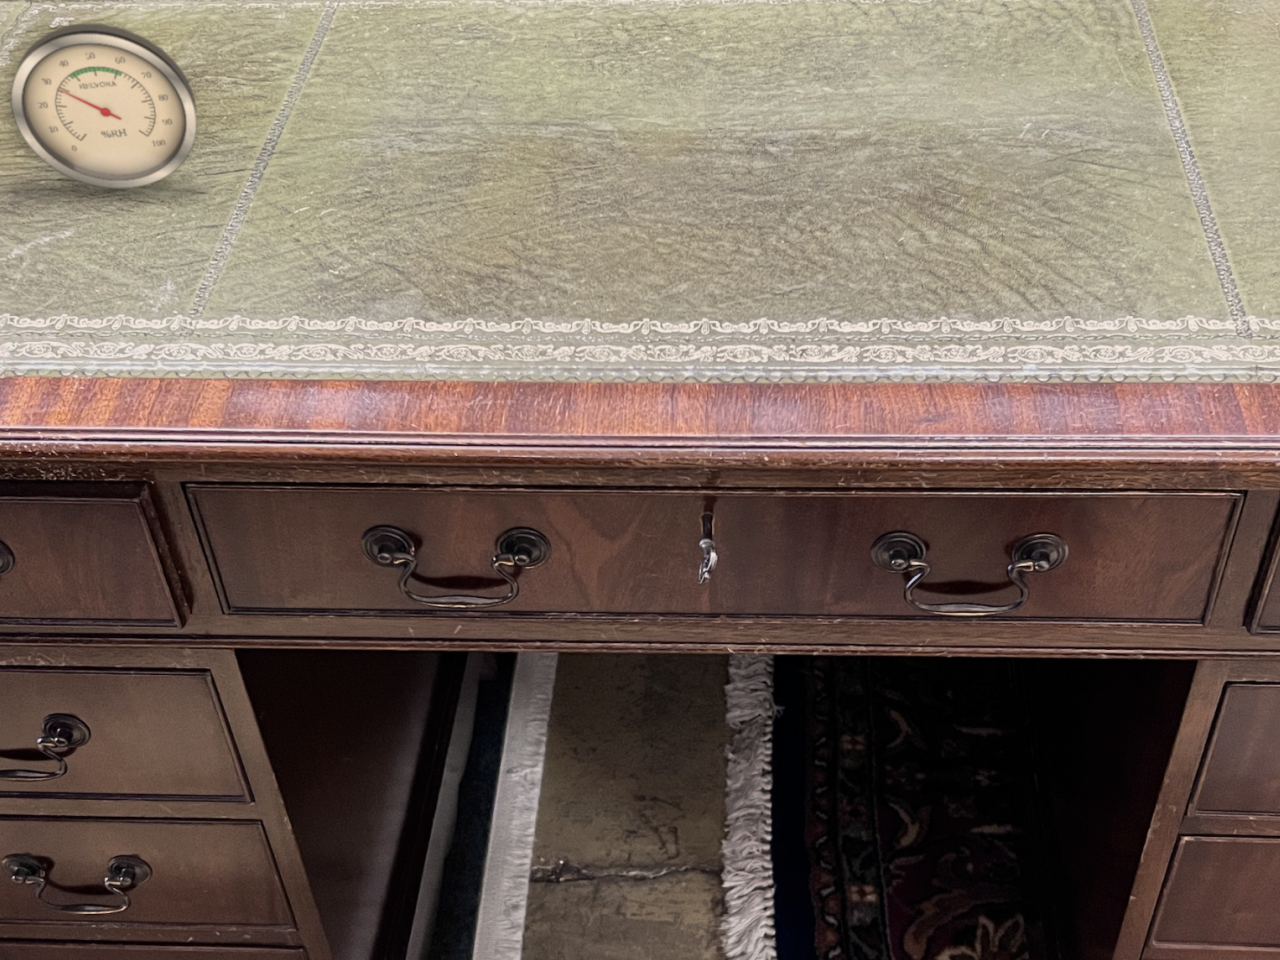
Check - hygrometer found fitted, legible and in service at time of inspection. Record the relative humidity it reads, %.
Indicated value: 30 %
